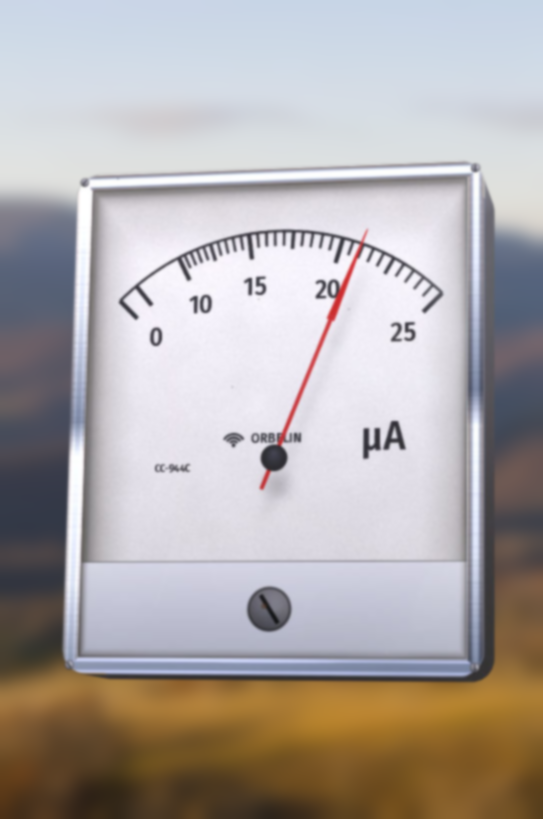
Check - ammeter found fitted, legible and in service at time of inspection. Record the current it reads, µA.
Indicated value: 21 µA
